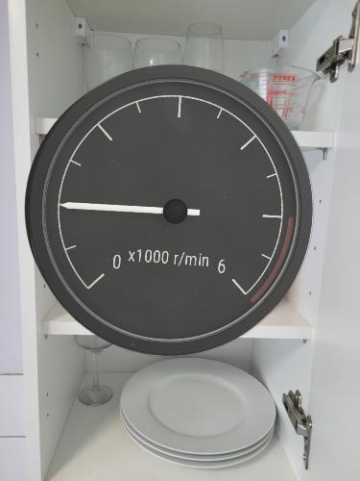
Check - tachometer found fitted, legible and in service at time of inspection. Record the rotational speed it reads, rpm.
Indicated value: 1000 rpm
